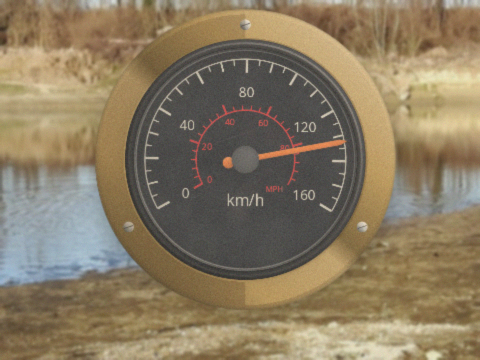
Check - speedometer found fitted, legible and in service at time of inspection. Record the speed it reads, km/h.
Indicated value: 132.5 km/h
